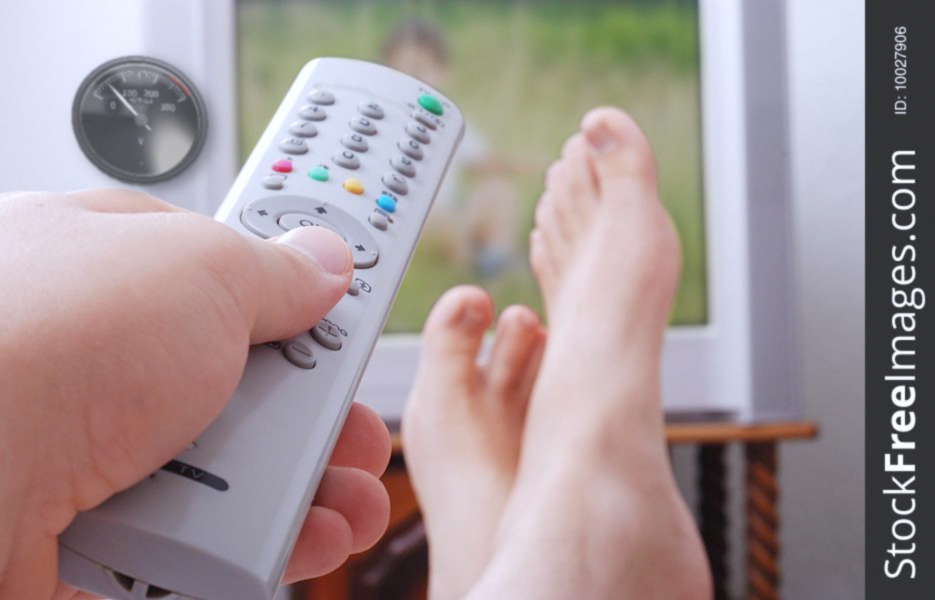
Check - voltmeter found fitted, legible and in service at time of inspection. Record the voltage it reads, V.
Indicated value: 50 V
